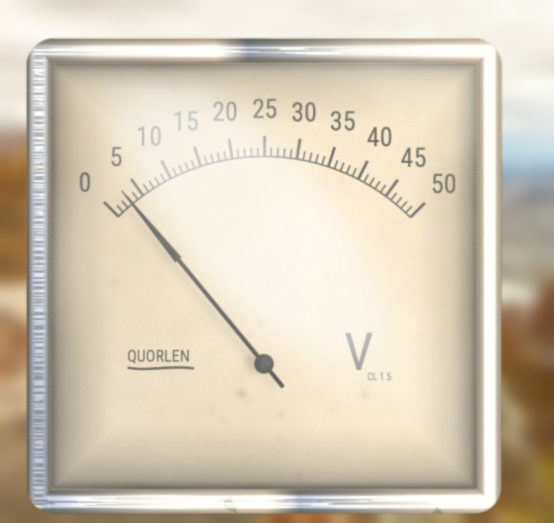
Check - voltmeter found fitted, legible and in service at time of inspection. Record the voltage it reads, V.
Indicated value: 3 V
